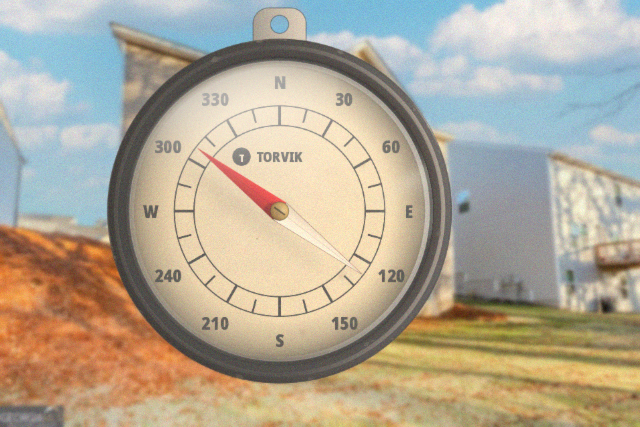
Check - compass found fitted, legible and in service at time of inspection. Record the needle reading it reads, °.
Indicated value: 307.5 °
